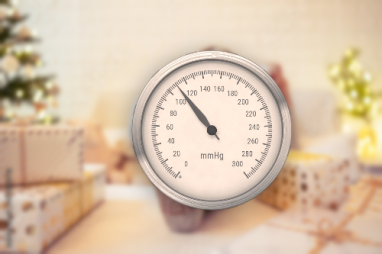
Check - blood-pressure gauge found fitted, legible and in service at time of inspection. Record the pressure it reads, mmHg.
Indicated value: 110 mmHg
